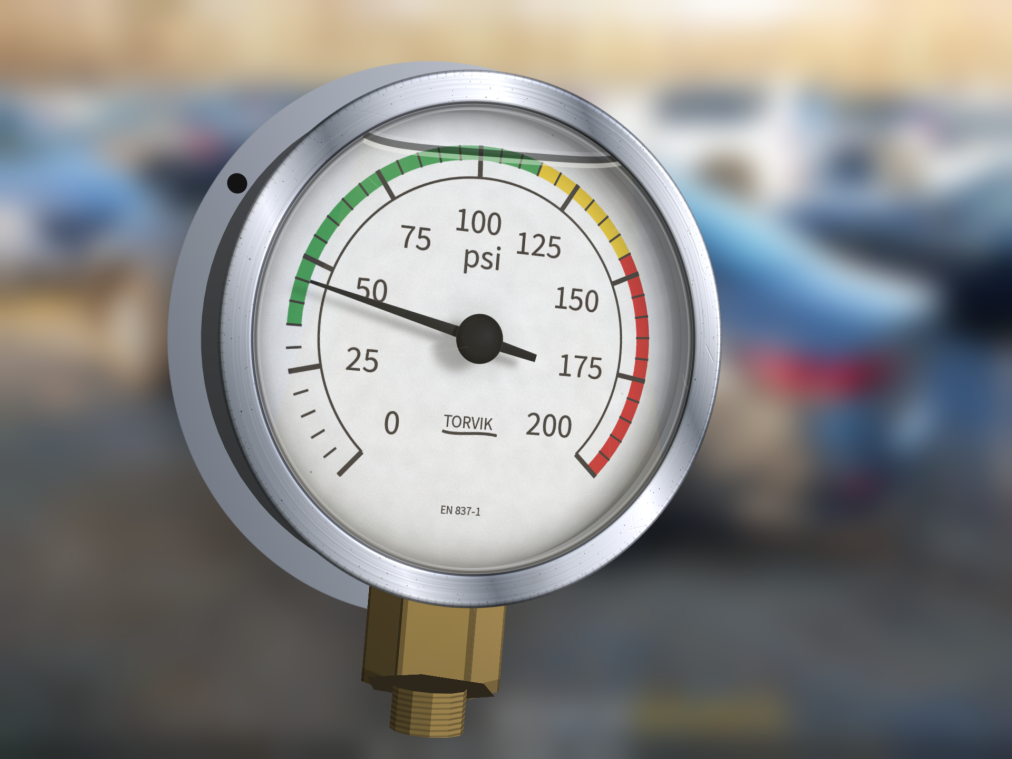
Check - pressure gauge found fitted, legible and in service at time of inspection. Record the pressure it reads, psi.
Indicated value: 45 psi
